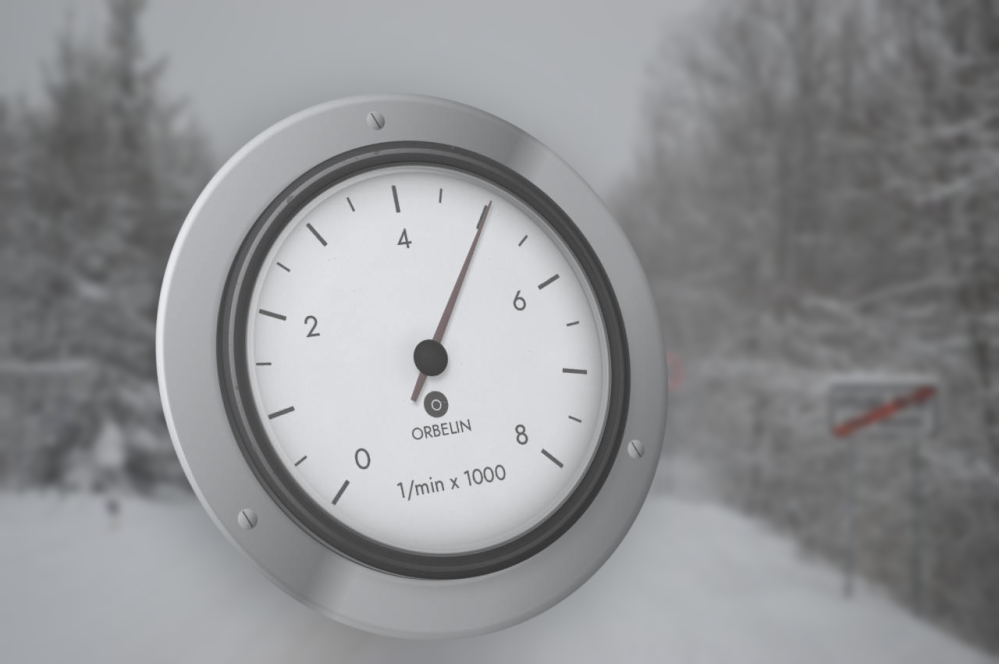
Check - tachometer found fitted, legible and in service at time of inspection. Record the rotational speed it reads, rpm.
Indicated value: 5000 rpm
